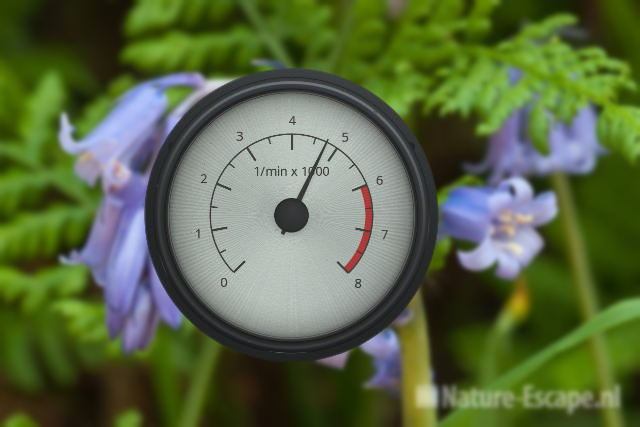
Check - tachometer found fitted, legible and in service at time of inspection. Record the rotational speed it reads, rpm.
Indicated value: 4750 rpm
